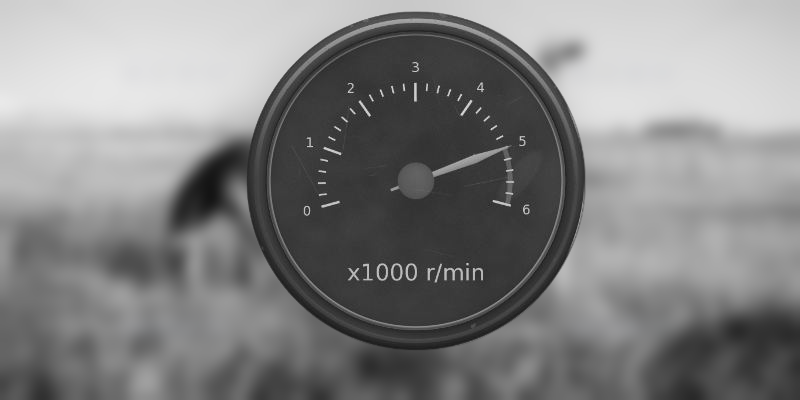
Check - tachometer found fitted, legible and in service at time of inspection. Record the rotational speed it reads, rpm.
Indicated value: 5000 rpm
